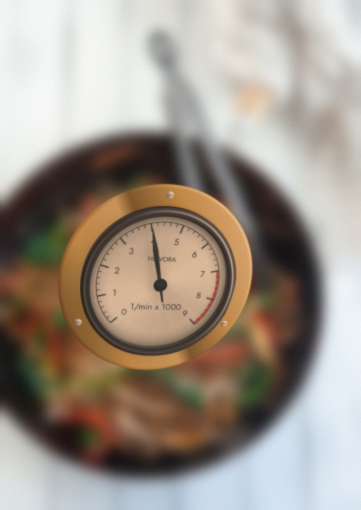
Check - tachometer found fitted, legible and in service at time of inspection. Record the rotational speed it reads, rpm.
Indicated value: 4000 rpm
